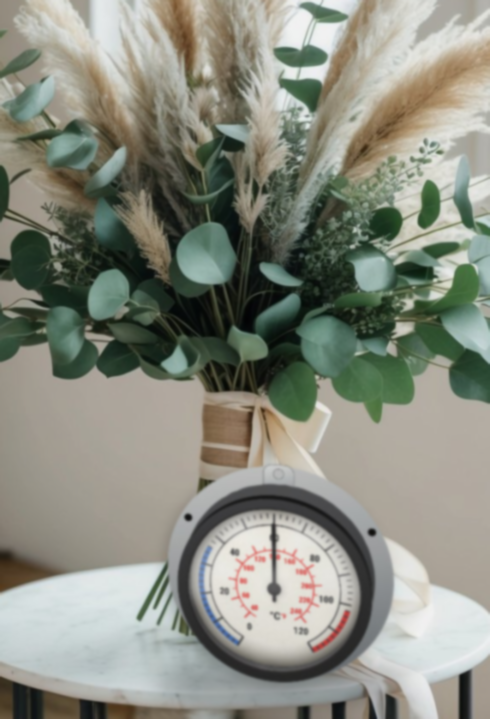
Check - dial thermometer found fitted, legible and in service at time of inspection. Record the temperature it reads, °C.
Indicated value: 60 °C
